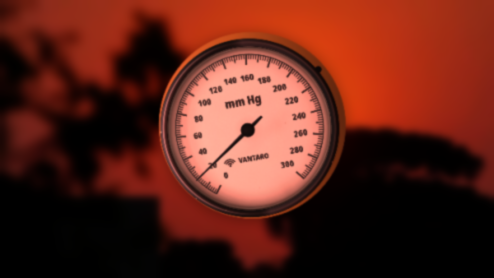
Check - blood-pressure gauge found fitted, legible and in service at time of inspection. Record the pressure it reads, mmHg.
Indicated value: 20 mmHg
